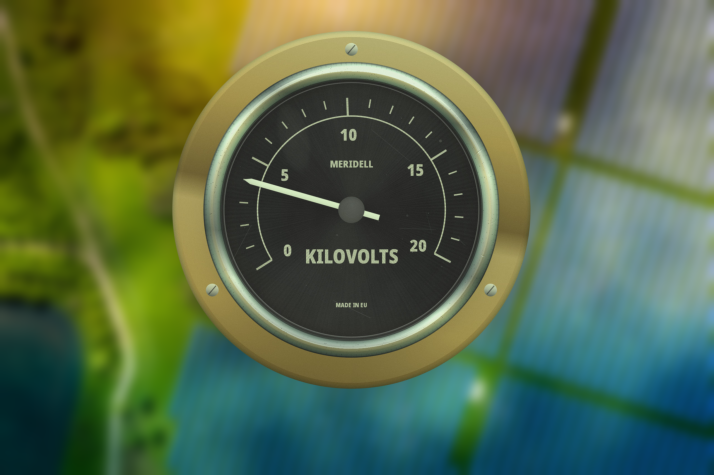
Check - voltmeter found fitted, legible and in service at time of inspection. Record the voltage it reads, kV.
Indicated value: 4 kV
